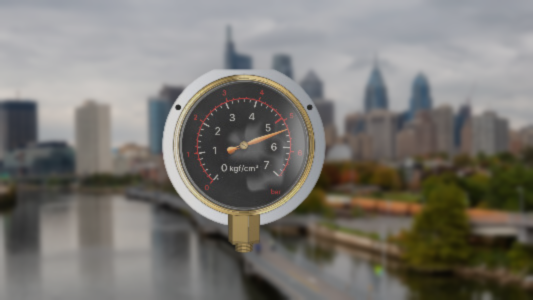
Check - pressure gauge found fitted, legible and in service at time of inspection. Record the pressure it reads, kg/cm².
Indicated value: 5.4 kg/cm²
